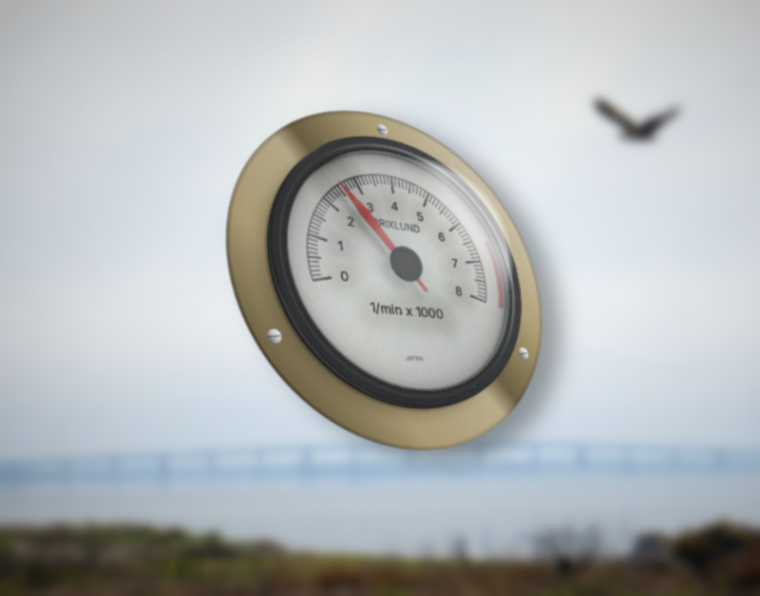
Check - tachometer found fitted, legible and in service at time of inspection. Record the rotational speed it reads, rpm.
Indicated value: 2500 rpm
